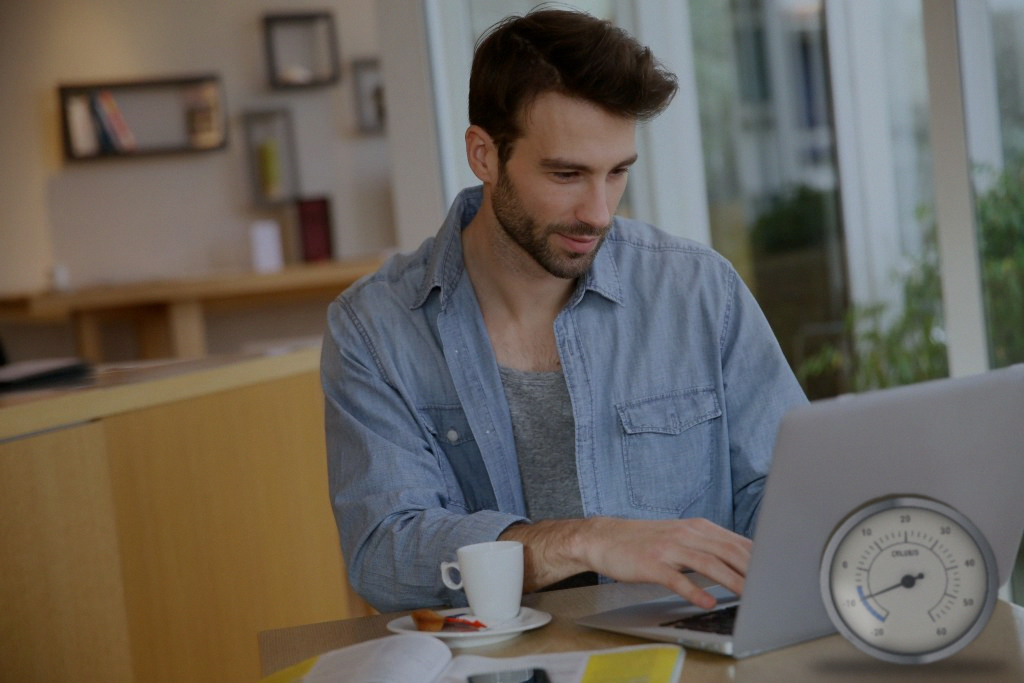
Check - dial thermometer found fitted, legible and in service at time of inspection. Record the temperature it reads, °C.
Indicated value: -10 °C
